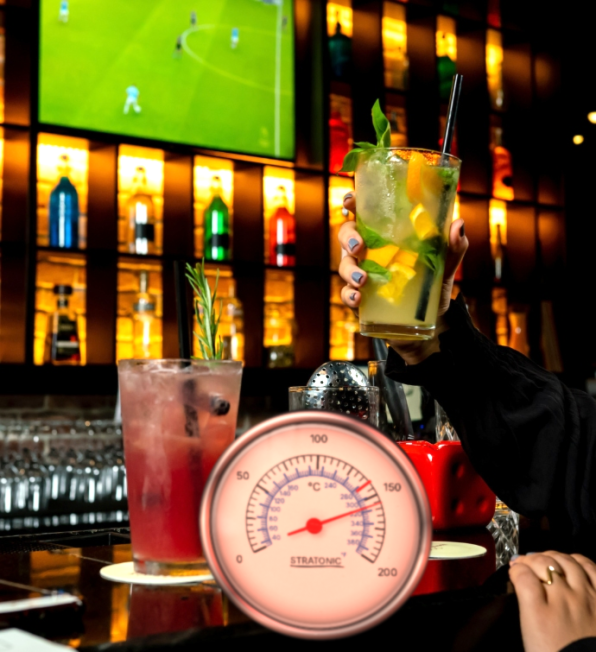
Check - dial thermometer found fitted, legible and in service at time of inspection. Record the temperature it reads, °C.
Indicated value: 155 °C
